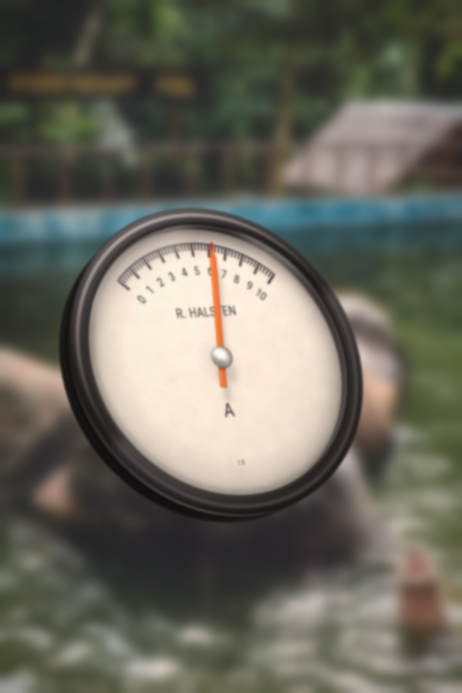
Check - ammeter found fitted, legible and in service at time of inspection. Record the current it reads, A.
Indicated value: 6 A
